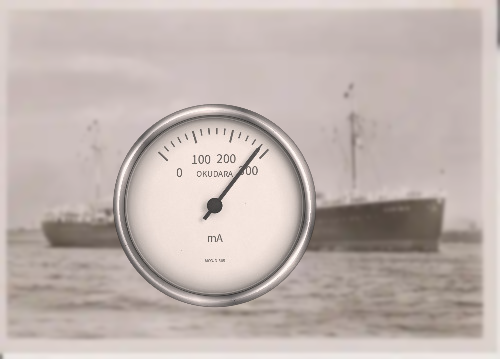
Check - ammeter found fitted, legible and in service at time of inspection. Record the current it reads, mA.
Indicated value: 280 mA
